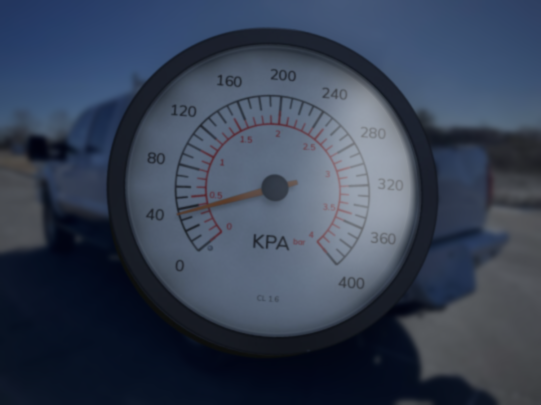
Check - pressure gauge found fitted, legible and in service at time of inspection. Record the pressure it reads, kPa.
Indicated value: 35 kPa
